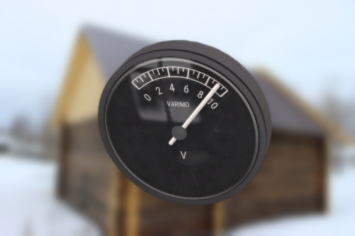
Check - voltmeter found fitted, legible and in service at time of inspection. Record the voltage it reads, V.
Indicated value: 9 V
